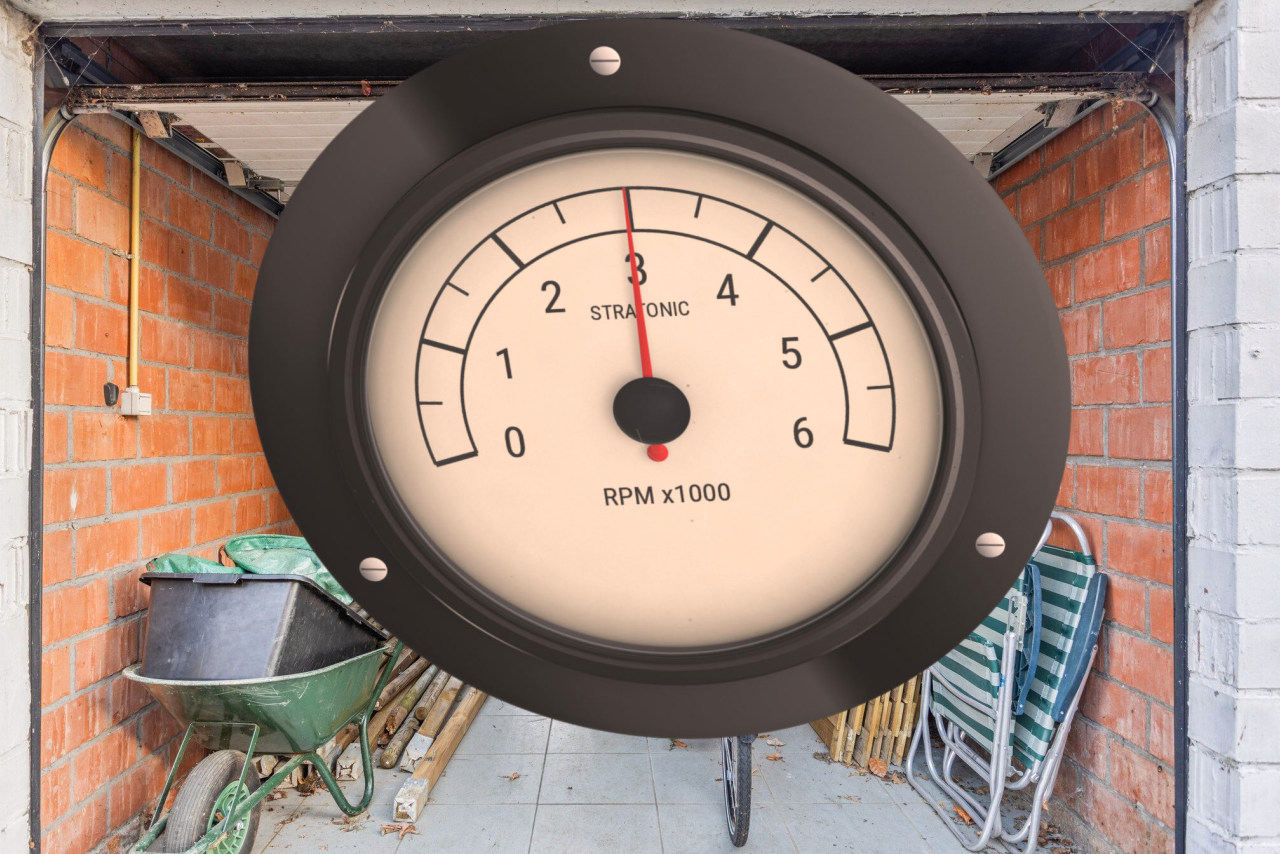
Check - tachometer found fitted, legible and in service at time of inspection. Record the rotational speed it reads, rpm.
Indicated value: 3000 rpm
